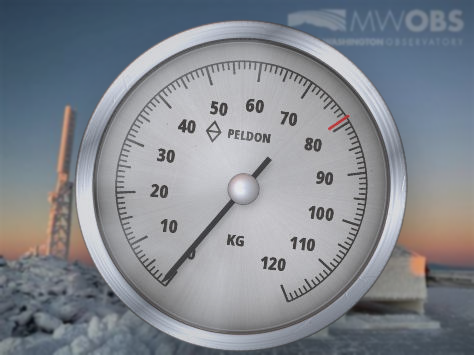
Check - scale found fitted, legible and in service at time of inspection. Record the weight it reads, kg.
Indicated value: 1 kg
